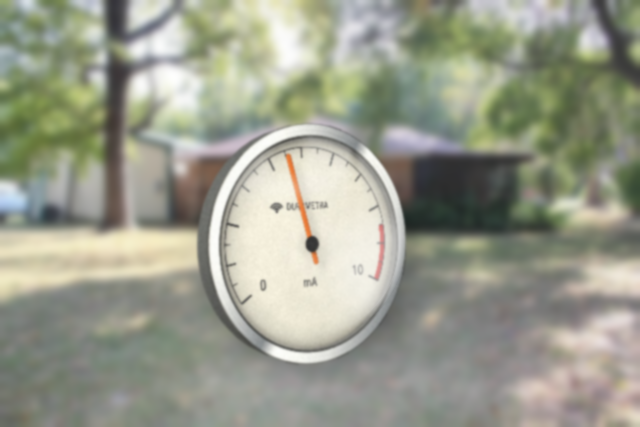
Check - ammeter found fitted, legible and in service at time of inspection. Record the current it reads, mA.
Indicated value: 4.5 mA
